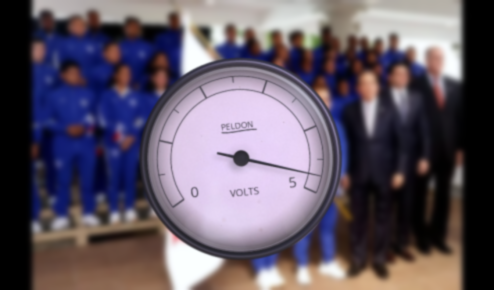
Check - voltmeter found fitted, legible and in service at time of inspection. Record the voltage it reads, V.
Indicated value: 4.75 V
